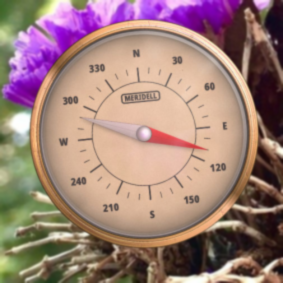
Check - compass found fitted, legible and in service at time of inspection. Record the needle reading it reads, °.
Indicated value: 110 °
